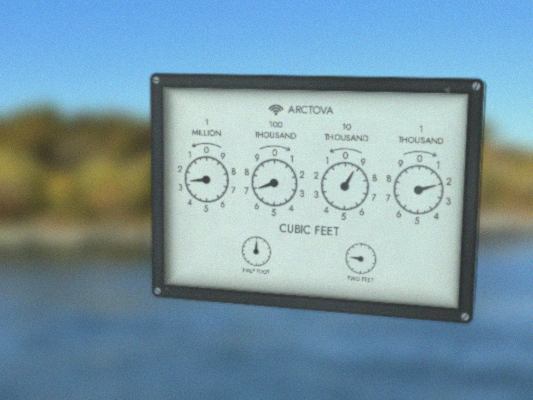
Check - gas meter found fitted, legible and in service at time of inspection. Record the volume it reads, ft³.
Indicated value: 269200 ft³
